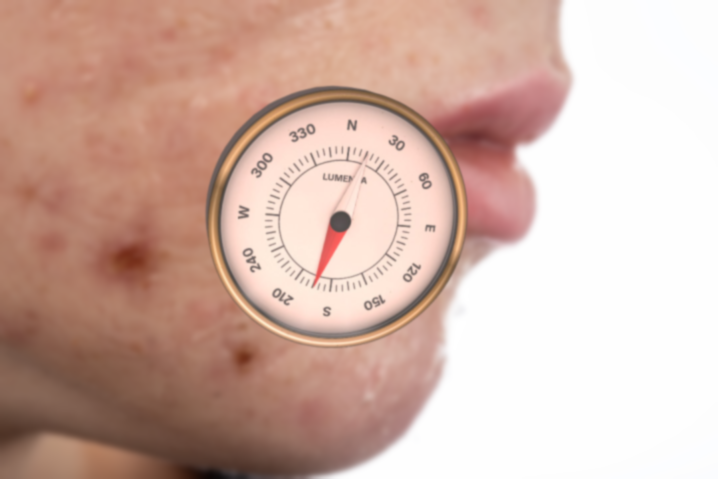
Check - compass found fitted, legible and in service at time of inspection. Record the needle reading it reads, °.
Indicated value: 195 °
